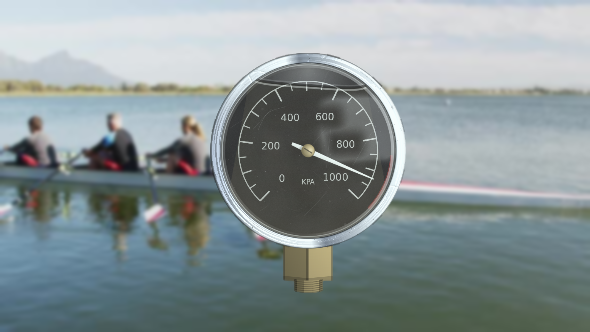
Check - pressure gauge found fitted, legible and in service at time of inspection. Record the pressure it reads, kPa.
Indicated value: 925 kPa
